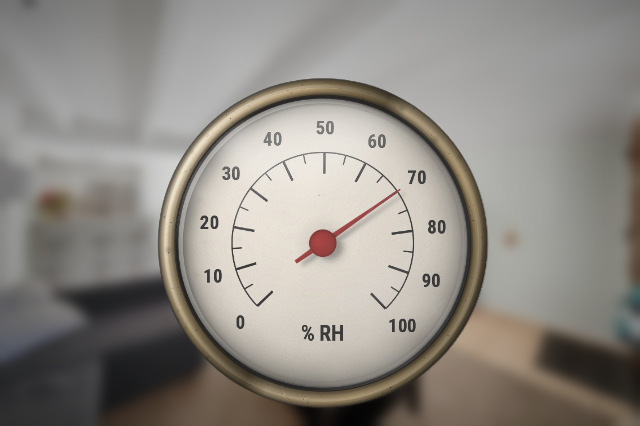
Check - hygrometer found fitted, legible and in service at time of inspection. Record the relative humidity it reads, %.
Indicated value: 70 %
